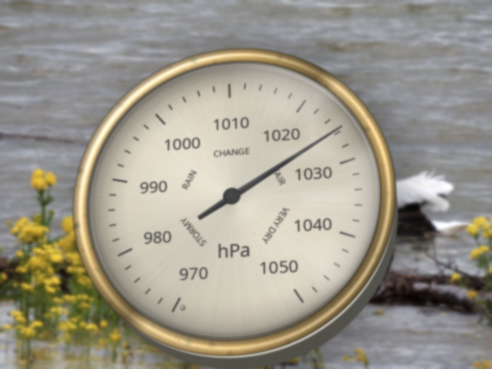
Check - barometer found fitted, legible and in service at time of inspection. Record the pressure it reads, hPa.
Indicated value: 1026 hPa
